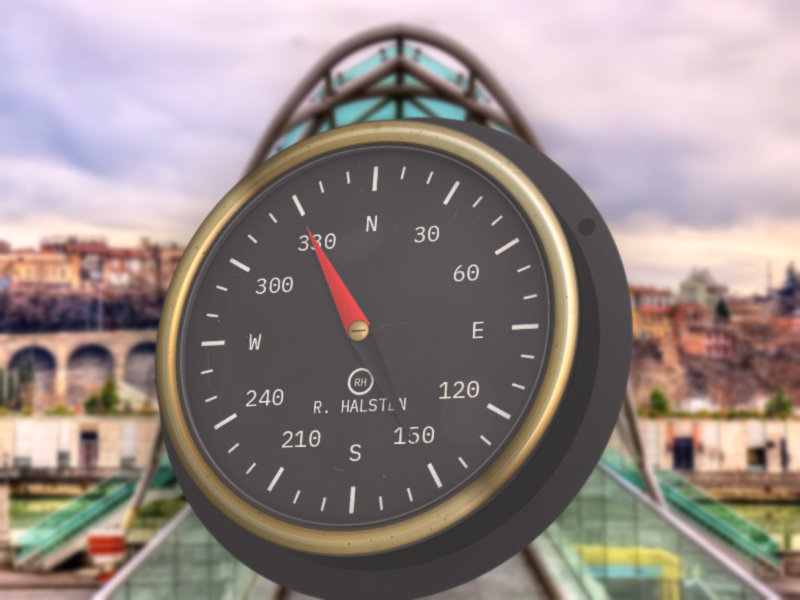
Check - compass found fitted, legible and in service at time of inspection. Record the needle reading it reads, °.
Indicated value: 330 °
